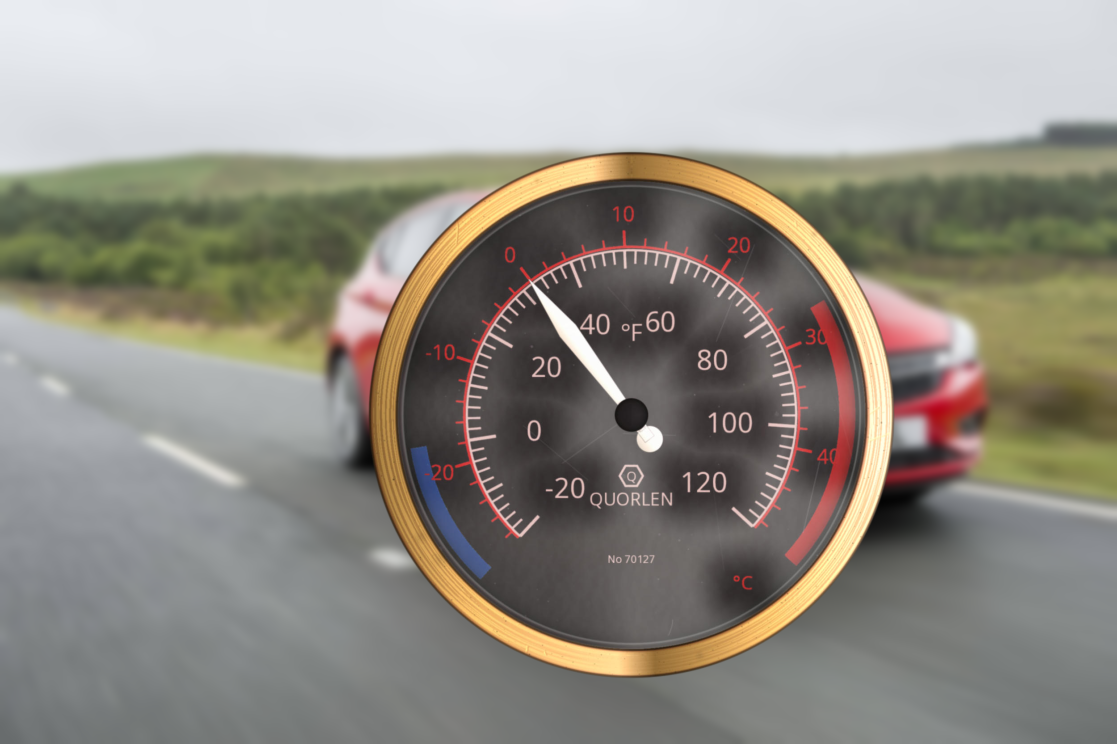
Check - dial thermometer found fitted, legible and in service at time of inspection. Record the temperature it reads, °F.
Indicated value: 32 °F
